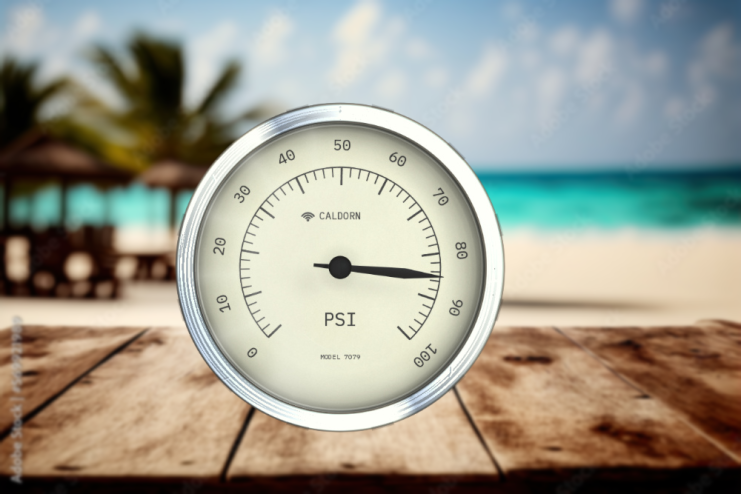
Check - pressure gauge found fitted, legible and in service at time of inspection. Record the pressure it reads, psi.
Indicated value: 85 psi
